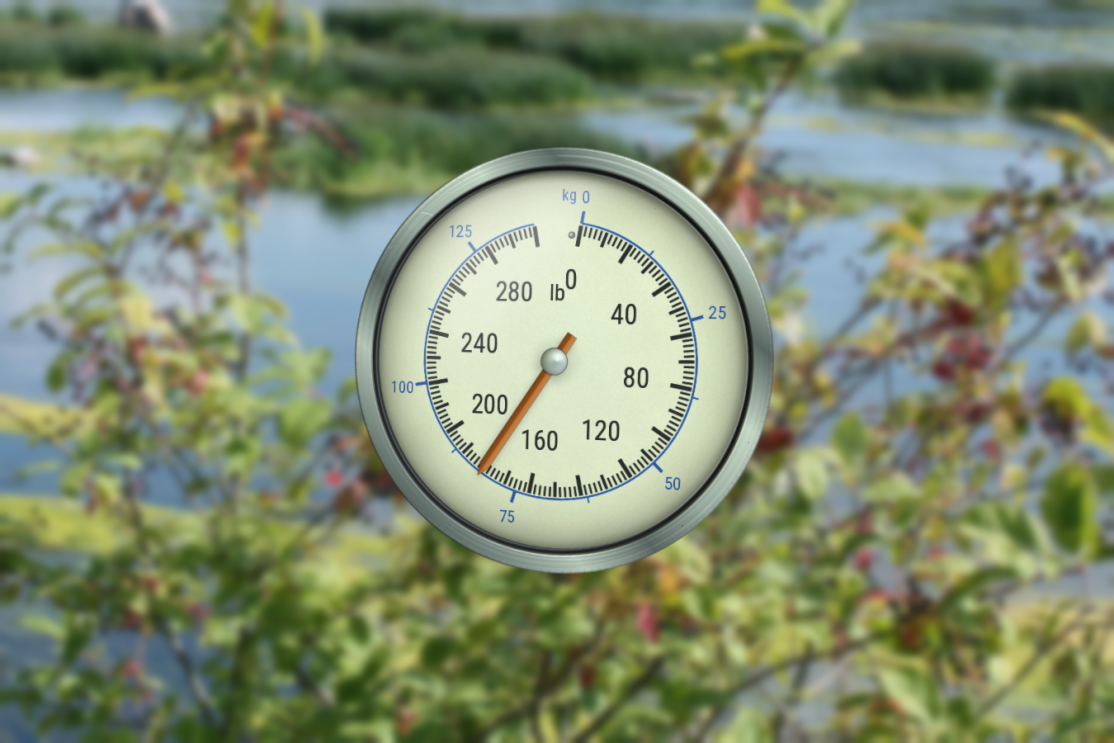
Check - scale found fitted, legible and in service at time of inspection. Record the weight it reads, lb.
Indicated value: 180 lb
